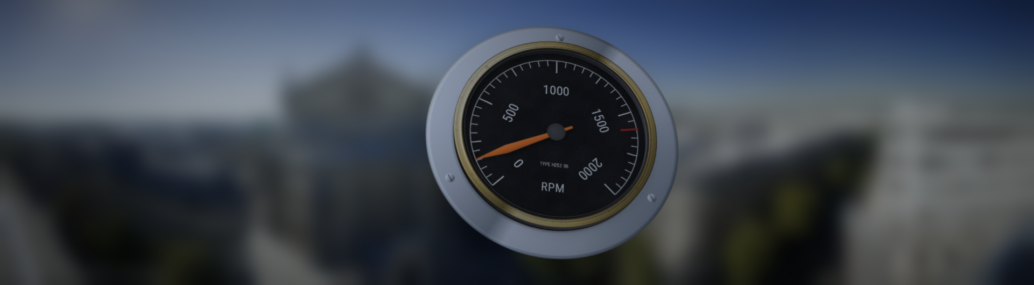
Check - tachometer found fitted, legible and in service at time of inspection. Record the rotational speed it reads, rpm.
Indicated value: 150 rpm
